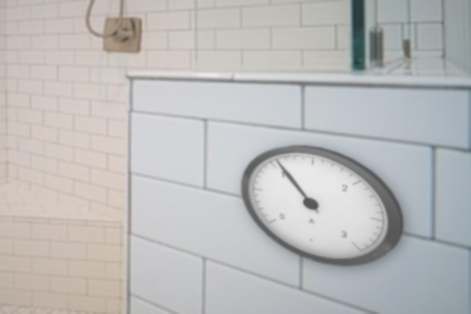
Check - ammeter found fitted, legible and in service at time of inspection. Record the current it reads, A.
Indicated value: 1.1 A
